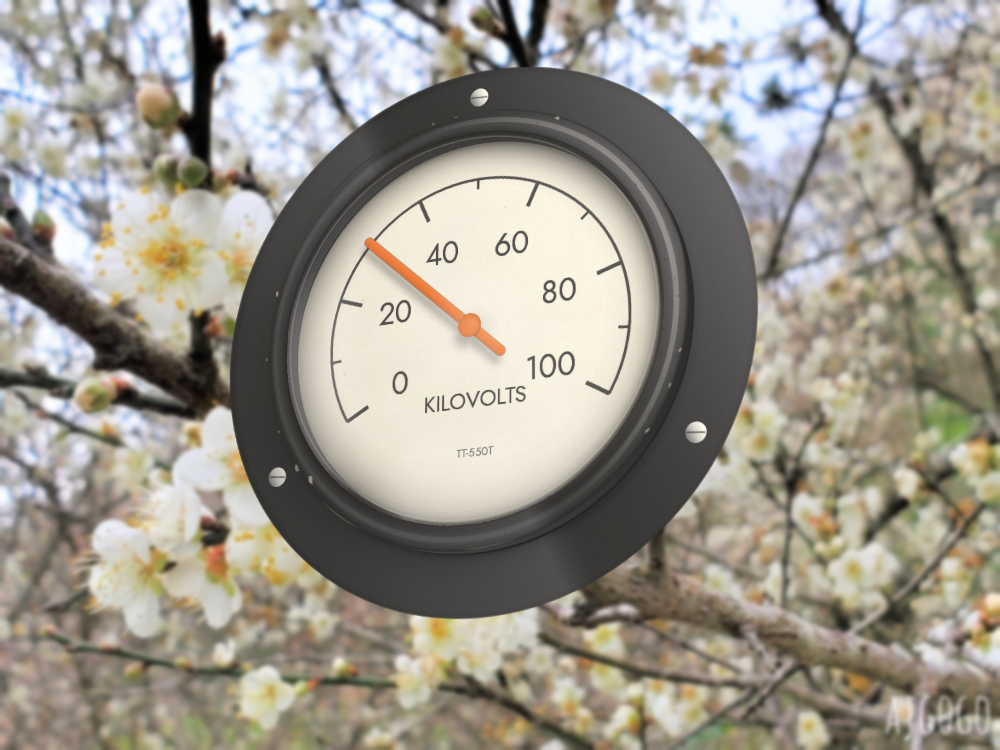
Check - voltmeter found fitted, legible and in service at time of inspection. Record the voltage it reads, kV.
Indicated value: 30 kV
